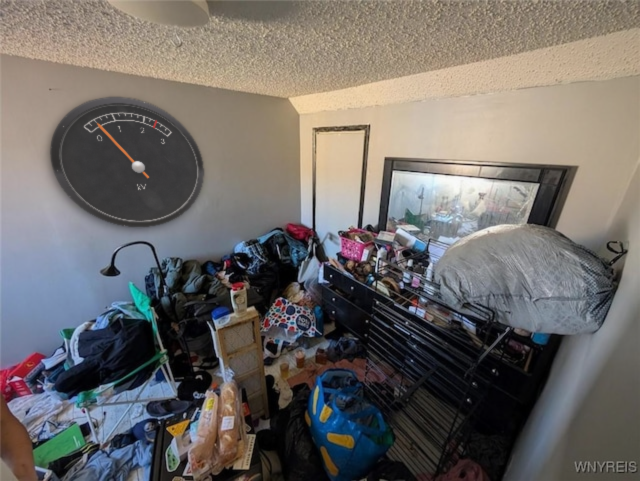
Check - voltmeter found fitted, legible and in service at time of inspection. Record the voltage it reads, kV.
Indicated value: 0.4 kV
